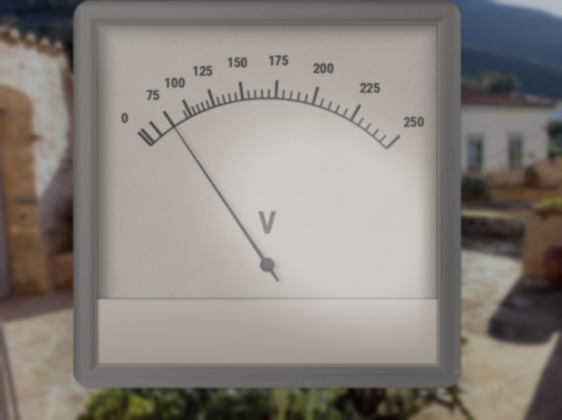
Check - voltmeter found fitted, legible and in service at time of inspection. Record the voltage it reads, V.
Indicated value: 75 V
